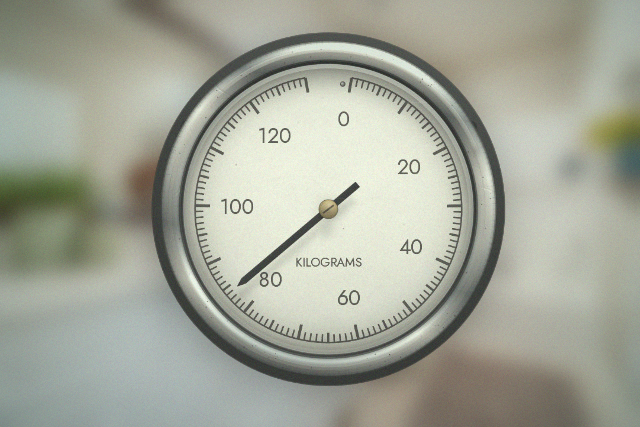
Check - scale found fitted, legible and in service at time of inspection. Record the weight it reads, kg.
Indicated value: 84 kg
